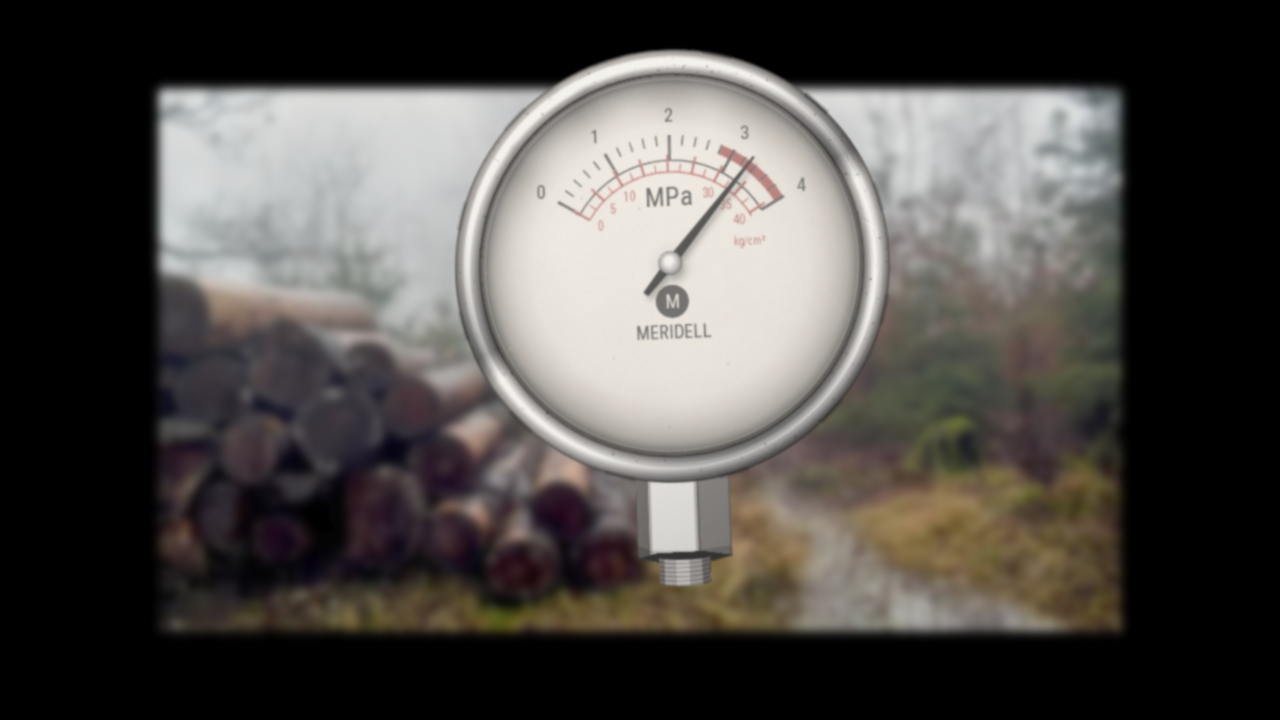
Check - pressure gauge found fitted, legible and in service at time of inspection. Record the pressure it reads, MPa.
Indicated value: 3.3 MPa
